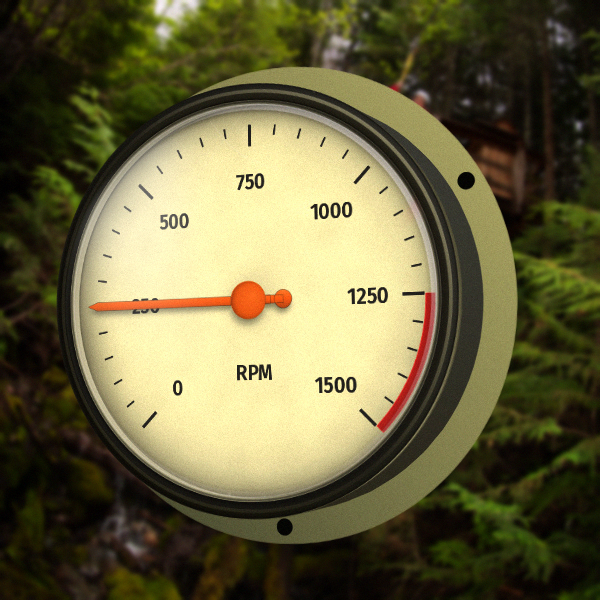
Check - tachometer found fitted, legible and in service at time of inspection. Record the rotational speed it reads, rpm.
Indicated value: 250 rpm
